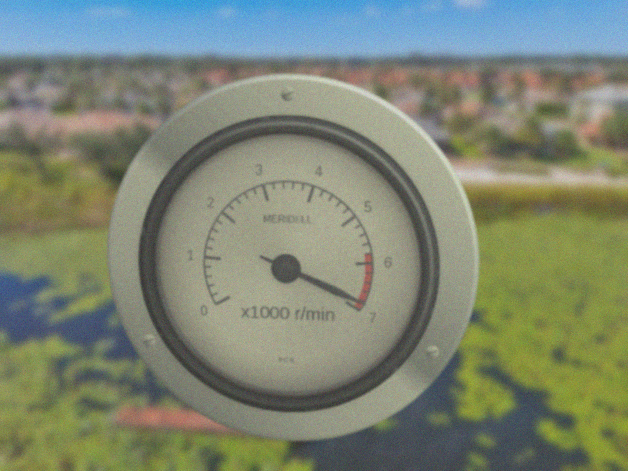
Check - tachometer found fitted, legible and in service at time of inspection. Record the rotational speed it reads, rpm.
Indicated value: 6800 rpm
